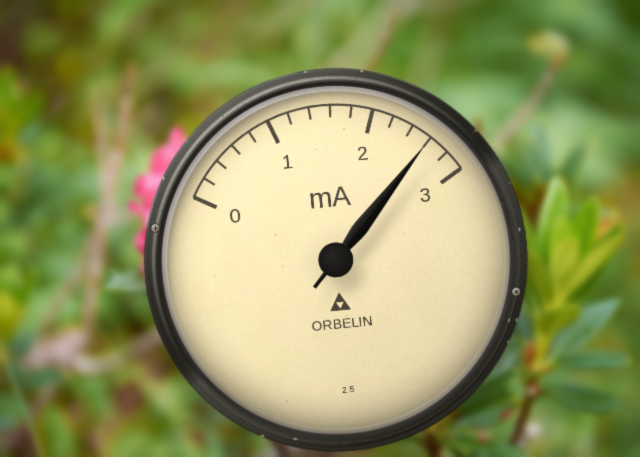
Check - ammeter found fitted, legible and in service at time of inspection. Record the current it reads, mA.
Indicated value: 2.6 mA
